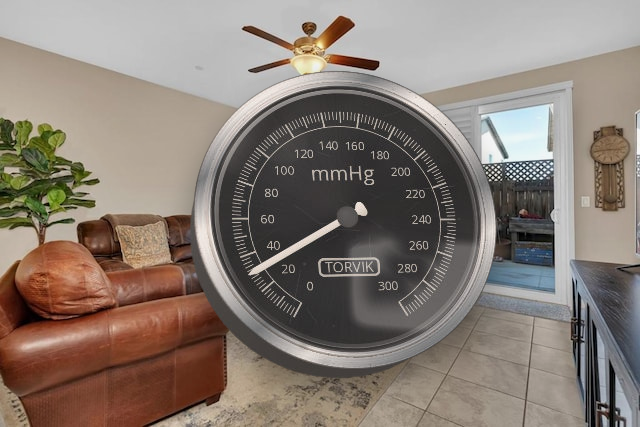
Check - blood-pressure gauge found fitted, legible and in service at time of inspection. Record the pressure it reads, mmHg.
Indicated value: 30 mmHg
